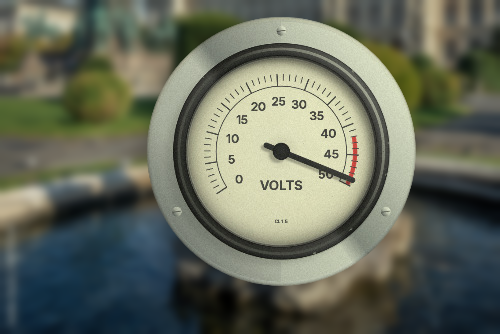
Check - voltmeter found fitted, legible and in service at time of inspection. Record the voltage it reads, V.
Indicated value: 49 V
